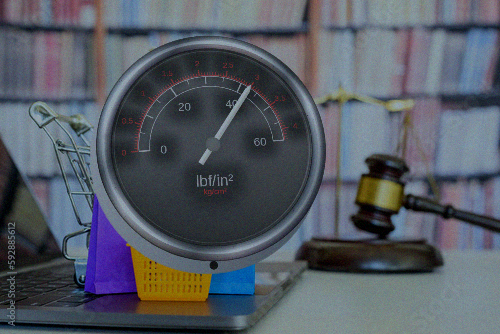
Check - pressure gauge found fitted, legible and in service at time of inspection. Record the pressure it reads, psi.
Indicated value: 42.5 psi
